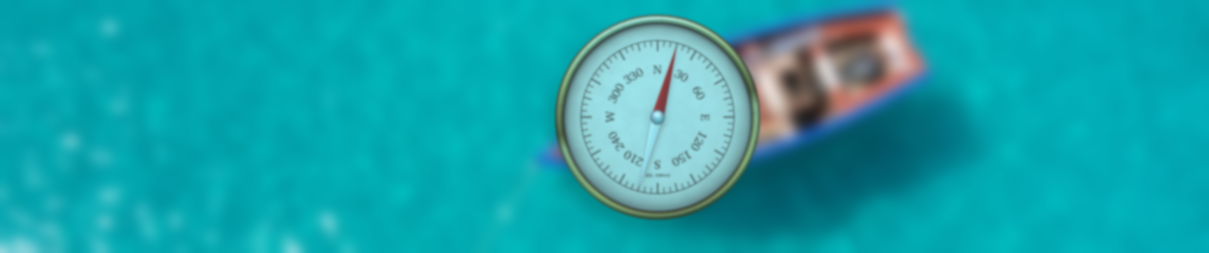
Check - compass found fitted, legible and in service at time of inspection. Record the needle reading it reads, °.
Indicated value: 15 °
